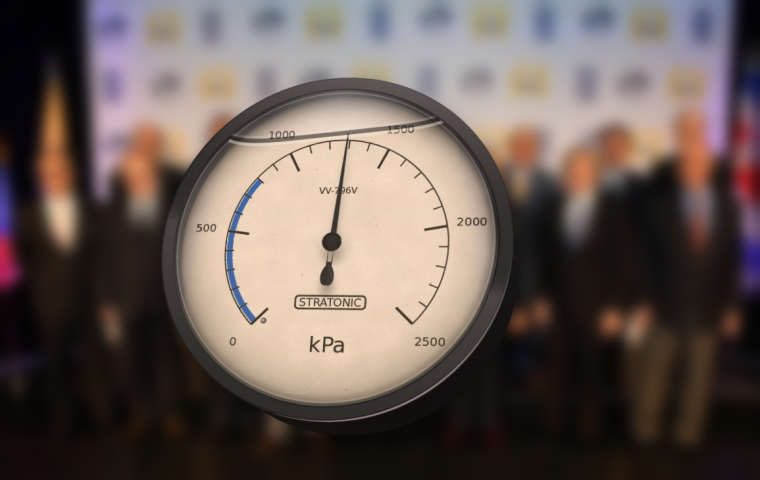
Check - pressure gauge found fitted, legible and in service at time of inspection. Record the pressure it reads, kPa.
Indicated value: 1300 kPa
